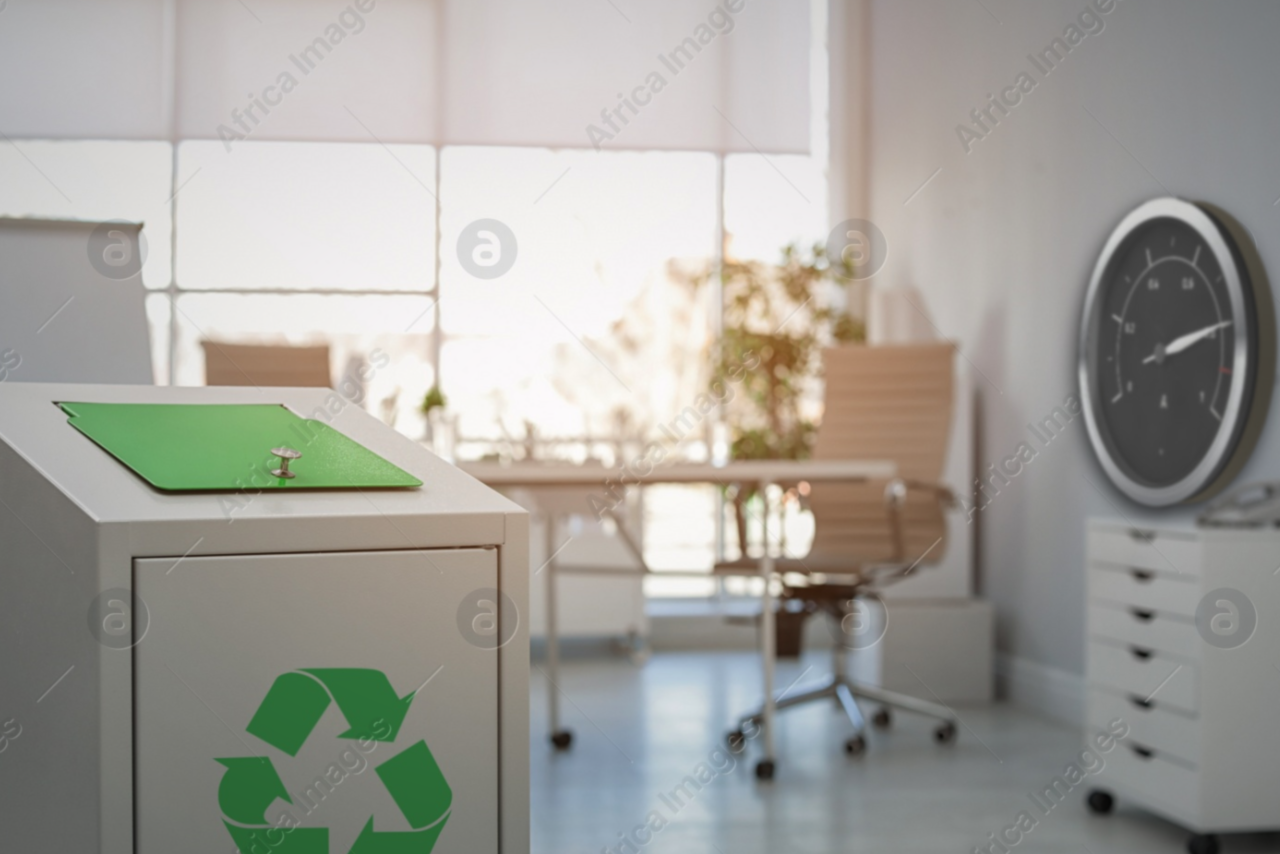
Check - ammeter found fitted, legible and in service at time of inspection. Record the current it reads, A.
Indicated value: 0.8 A
